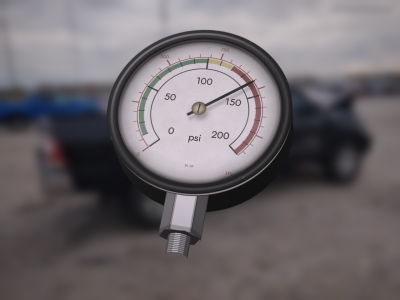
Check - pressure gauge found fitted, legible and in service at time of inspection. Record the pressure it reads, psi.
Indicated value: 140 psi
